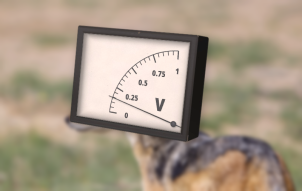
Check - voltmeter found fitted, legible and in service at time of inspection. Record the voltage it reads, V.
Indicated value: 0.15 V
